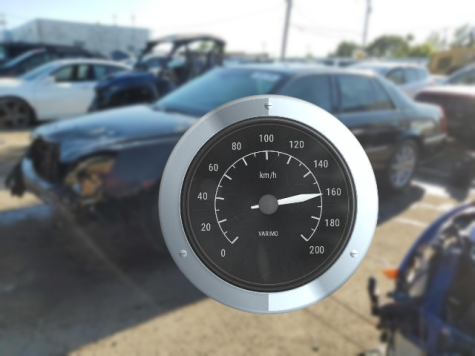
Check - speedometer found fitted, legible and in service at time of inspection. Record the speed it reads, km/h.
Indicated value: 160 km/h
